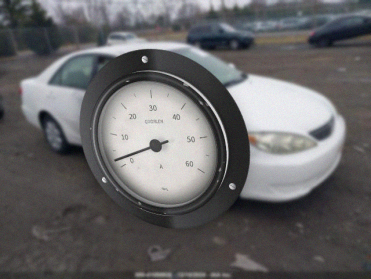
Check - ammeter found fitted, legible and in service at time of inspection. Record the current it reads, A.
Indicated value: 2.5 A
